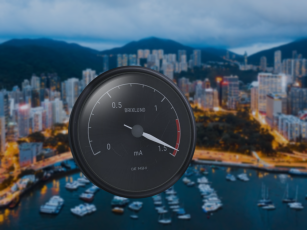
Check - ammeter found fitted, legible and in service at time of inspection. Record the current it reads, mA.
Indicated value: 1.45 mA
